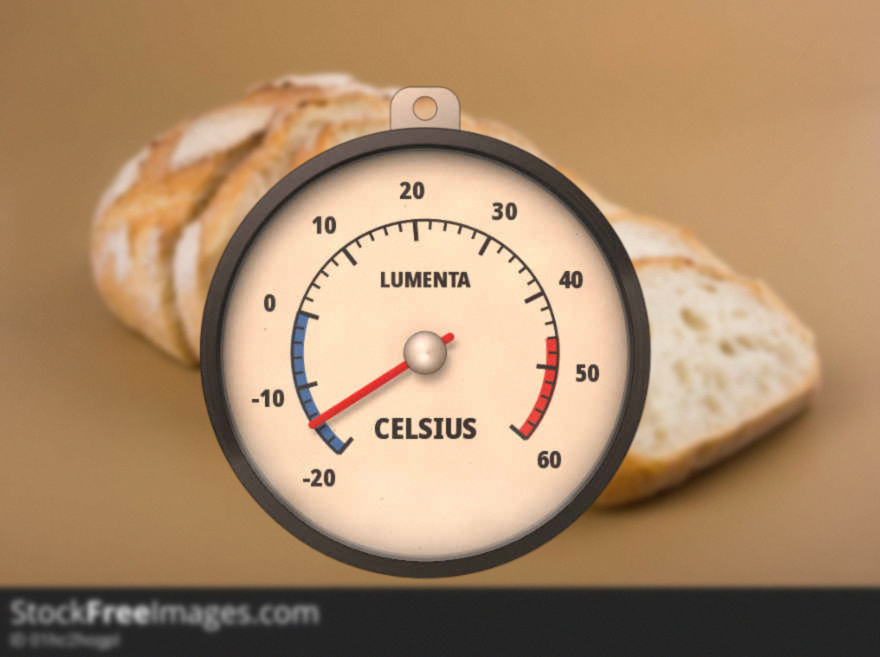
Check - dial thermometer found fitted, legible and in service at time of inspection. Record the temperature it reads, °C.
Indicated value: -15 °C
